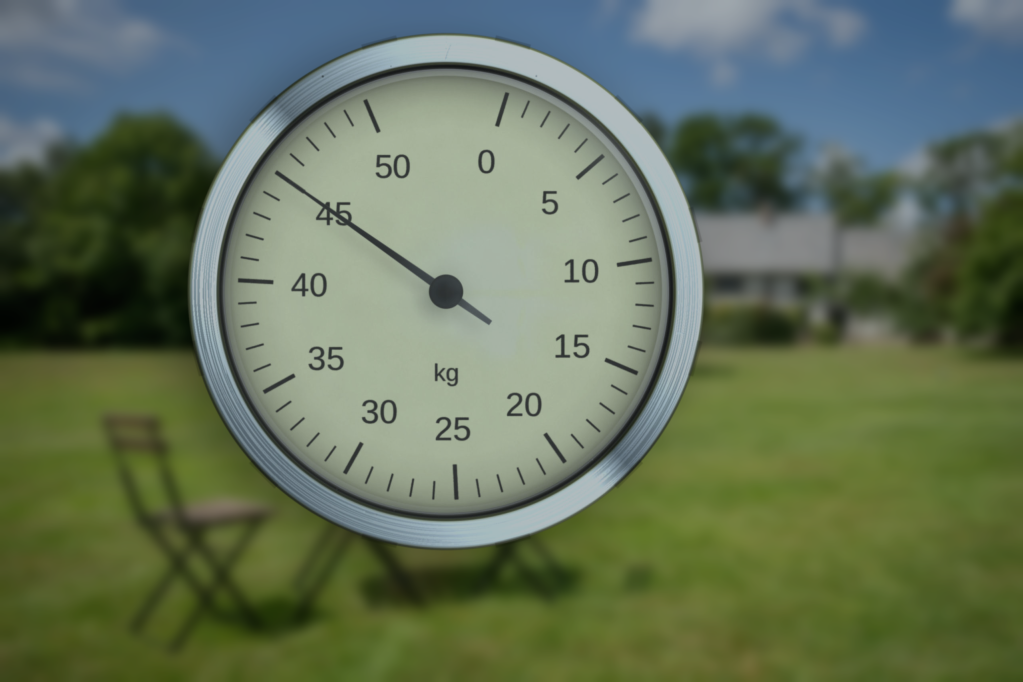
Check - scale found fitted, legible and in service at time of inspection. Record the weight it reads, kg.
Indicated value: 45 kg
